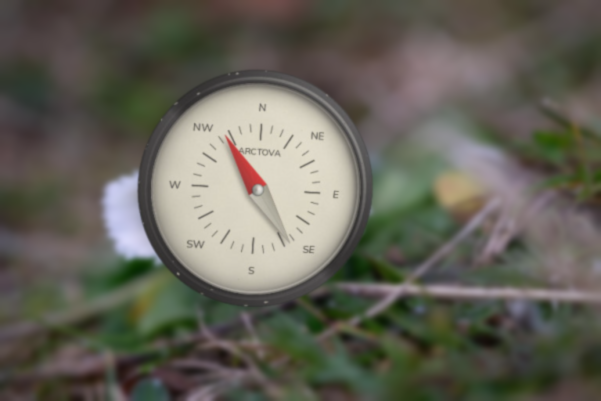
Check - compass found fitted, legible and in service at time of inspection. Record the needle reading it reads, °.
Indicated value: 325 °
